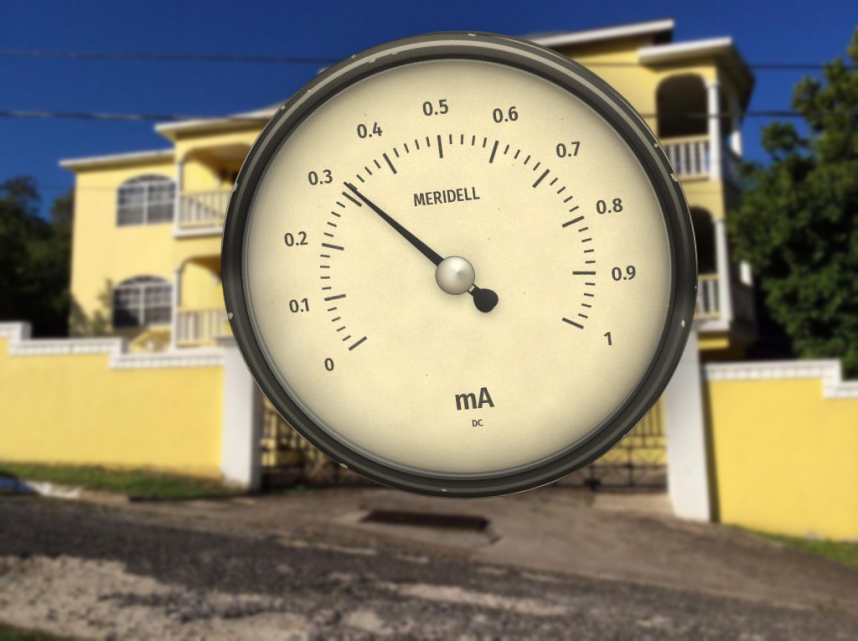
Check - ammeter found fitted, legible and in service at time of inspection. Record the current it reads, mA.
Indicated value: 0.32 mA
